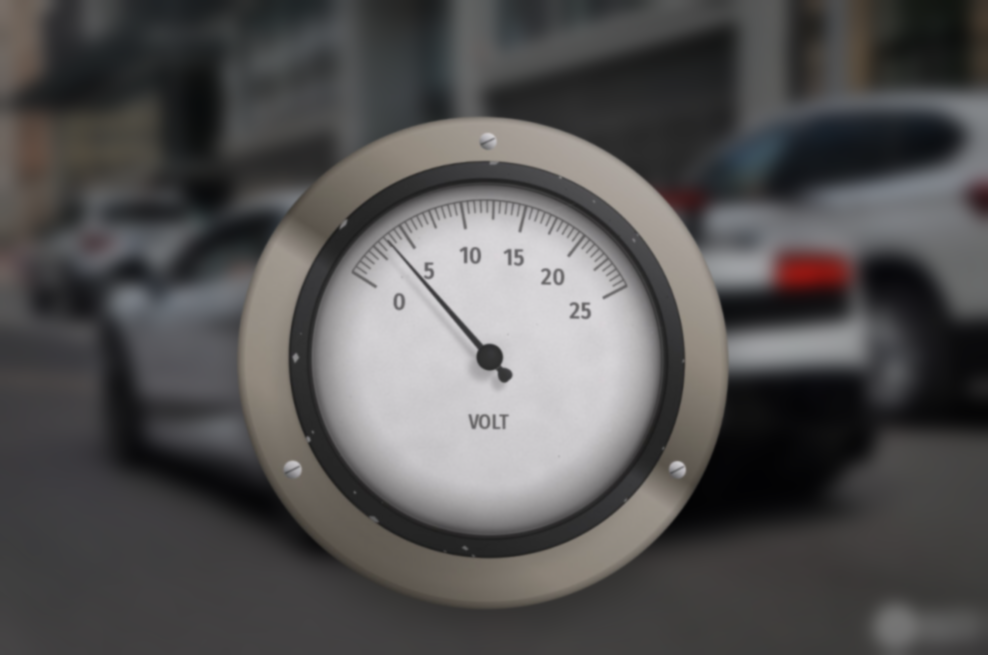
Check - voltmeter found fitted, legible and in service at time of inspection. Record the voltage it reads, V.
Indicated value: 3.5 V
